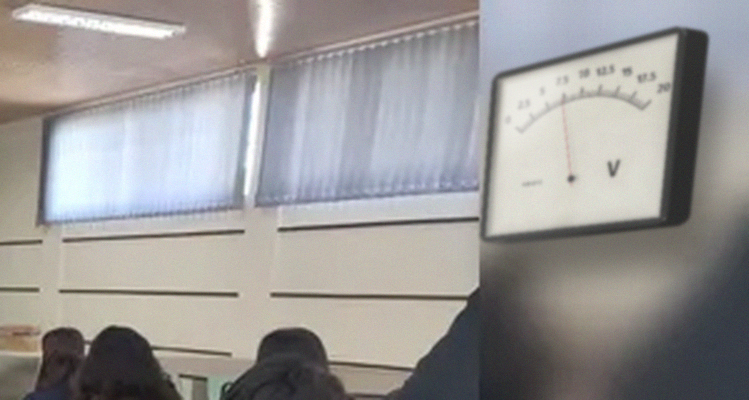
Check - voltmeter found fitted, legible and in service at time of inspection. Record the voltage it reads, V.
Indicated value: 7.5 V
